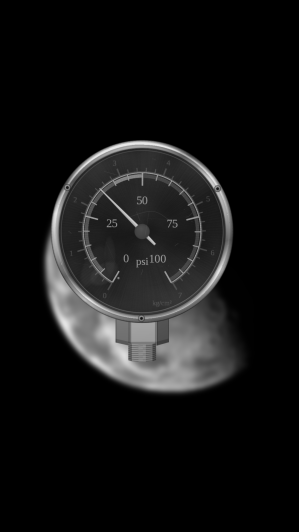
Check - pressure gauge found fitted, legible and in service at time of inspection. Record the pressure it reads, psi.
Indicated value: 35 psi
